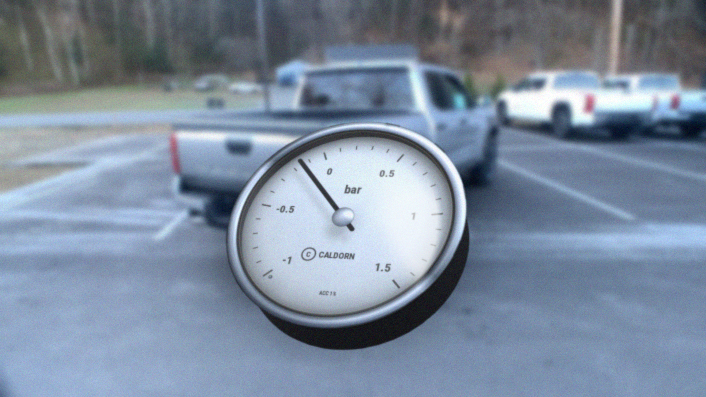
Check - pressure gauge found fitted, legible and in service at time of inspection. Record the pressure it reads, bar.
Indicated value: -0.15 bar
